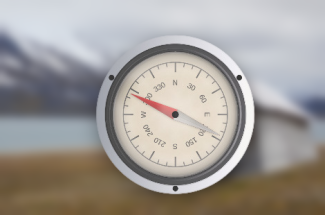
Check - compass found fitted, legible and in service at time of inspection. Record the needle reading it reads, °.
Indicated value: 295 °
